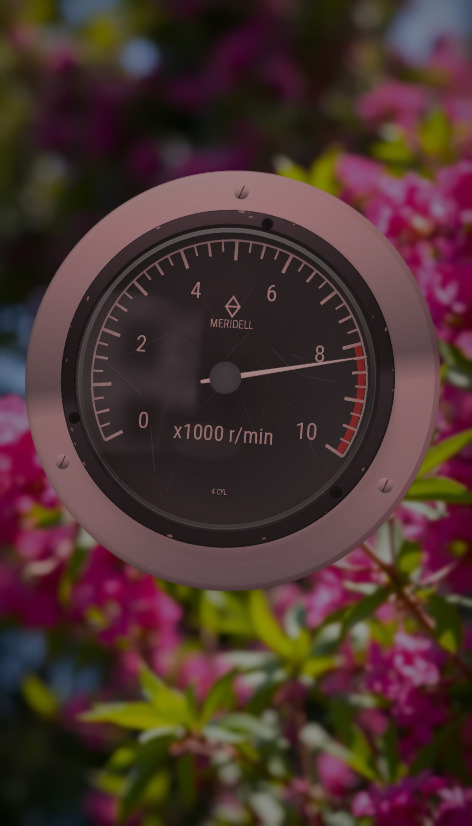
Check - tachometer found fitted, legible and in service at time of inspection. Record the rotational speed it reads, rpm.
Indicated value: 8250 rpm
